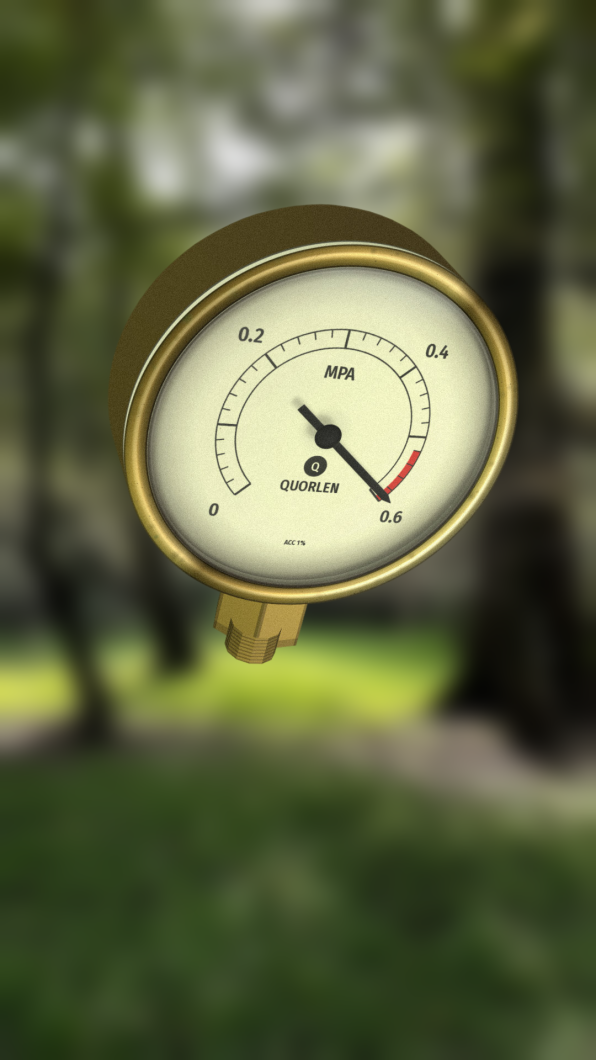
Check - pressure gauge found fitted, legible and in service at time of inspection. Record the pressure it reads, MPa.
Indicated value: 0.59 MPa
